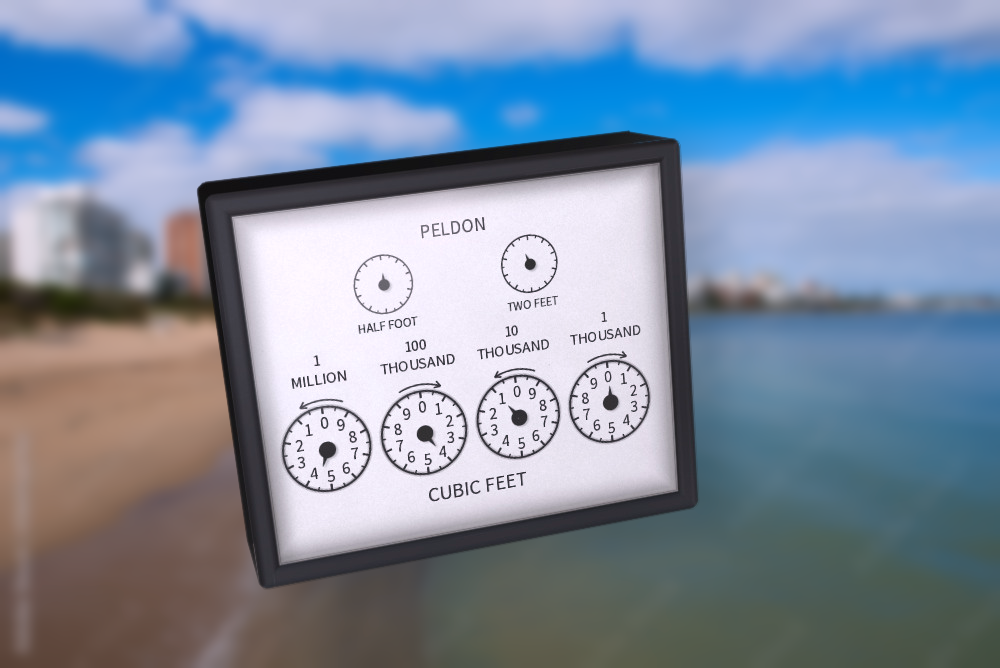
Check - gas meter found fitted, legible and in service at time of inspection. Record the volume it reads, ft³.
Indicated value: 441000 ft³
